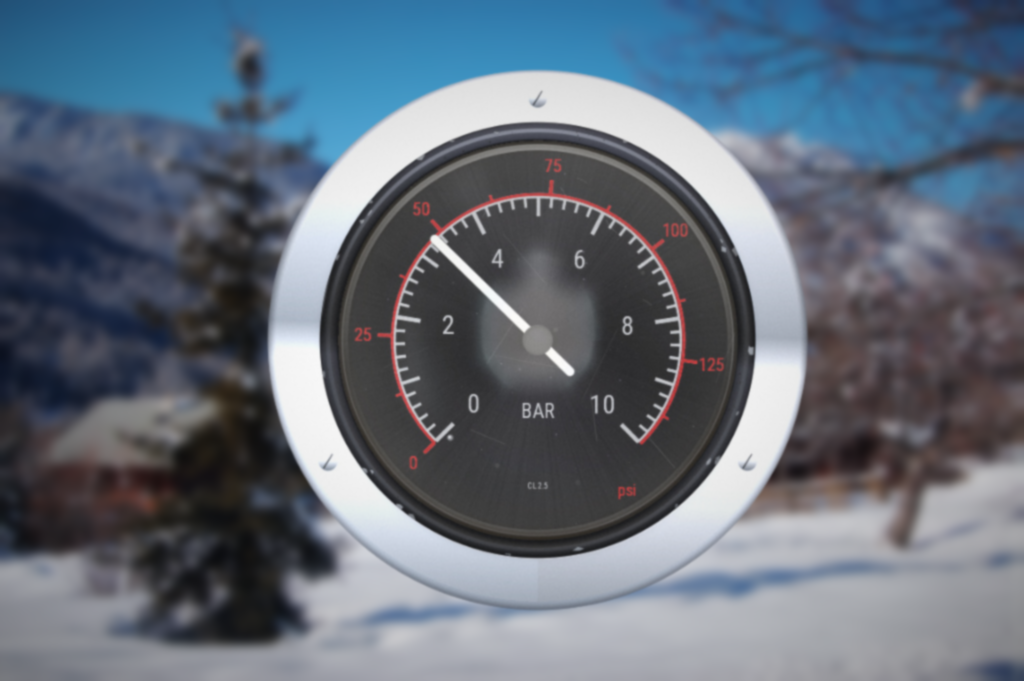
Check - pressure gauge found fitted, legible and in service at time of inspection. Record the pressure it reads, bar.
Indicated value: 3.3 bar
